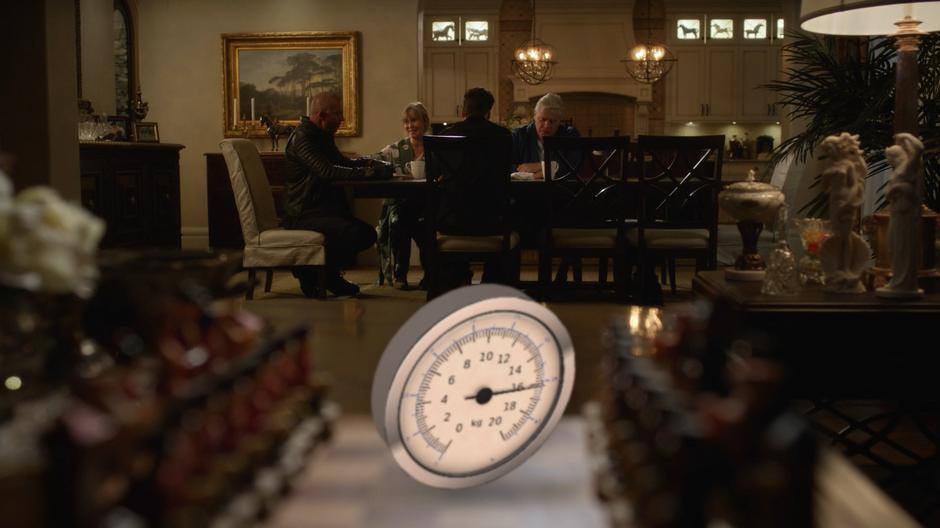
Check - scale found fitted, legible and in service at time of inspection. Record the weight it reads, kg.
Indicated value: 16 kg
